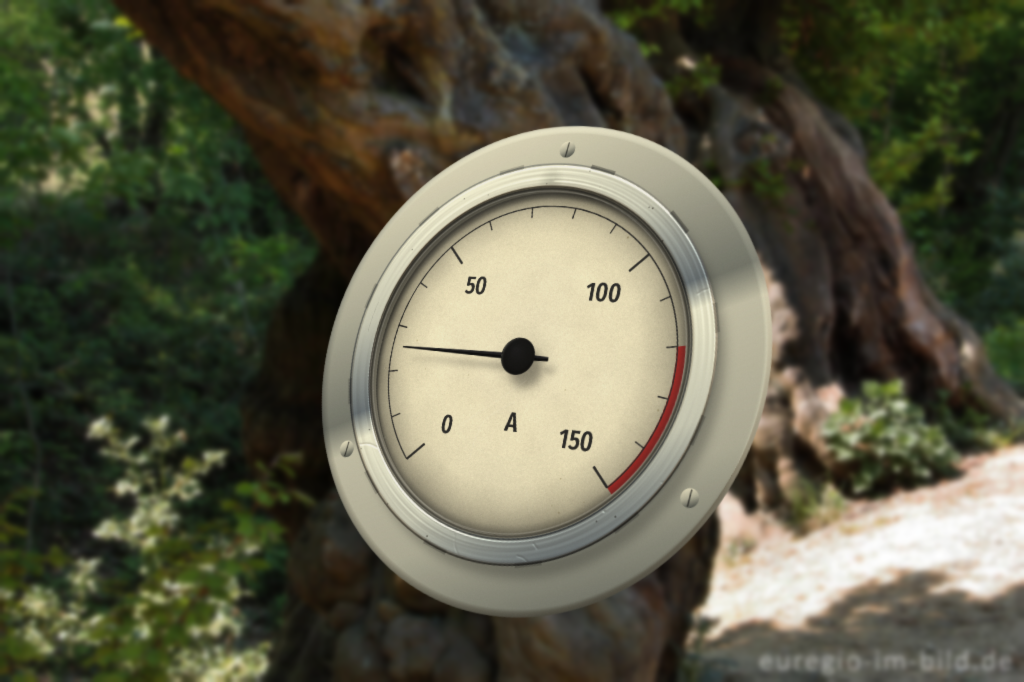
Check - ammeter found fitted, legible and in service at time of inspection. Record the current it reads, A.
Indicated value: 25 A
